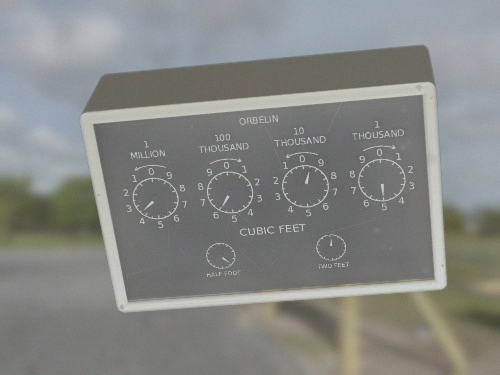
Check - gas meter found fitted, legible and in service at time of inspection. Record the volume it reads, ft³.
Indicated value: 359500 ft³
